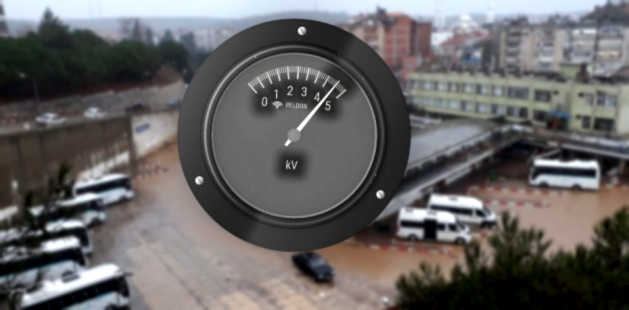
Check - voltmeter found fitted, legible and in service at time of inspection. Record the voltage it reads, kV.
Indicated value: 4.5 kV
